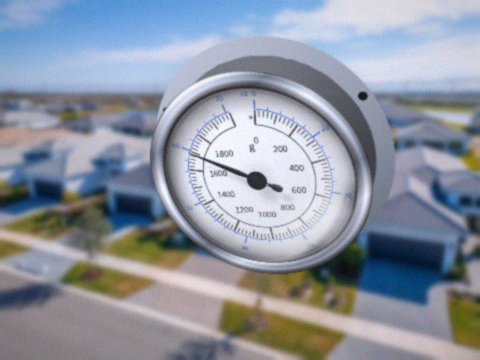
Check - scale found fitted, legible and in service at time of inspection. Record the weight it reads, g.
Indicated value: 1700 g
